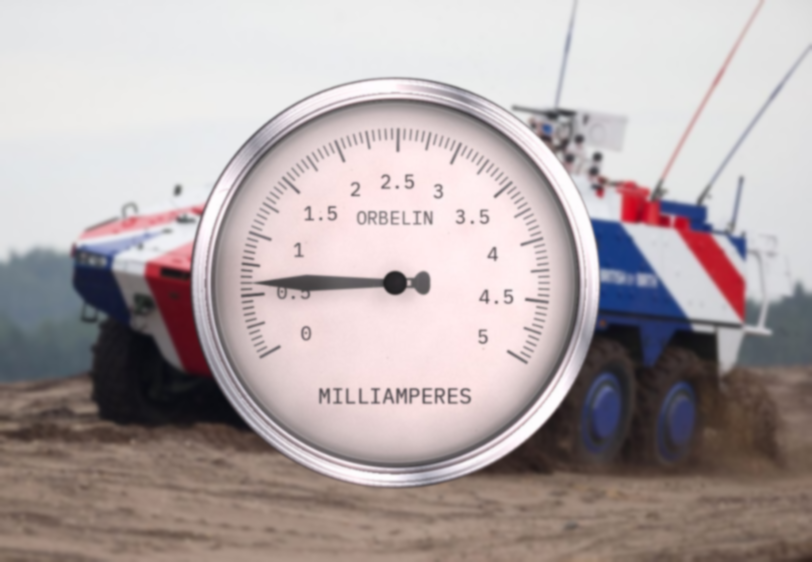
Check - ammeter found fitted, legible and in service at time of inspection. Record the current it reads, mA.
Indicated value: 0.6 mA
